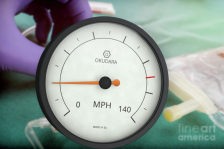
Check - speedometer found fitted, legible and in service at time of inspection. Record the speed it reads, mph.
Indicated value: 20 mph
